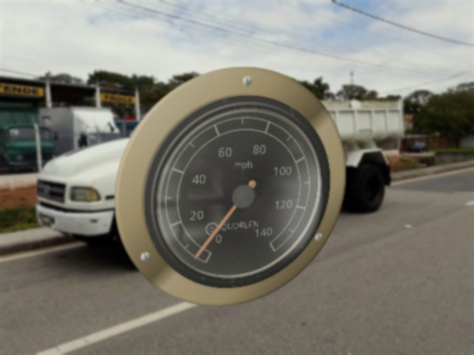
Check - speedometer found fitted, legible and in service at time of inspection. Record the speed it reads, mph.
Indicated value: 5 mph
